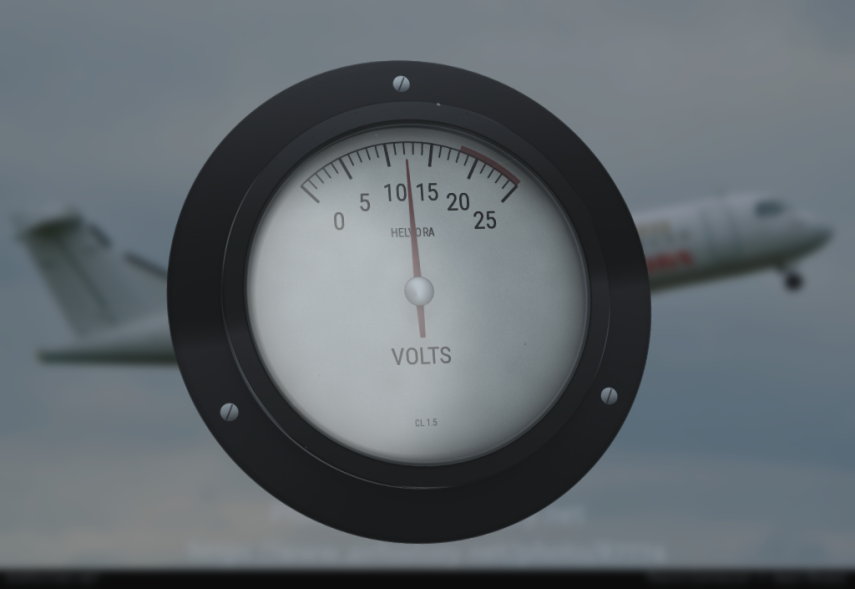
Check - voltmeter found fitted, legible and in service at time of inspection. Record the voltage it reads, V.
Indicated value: 12 V
